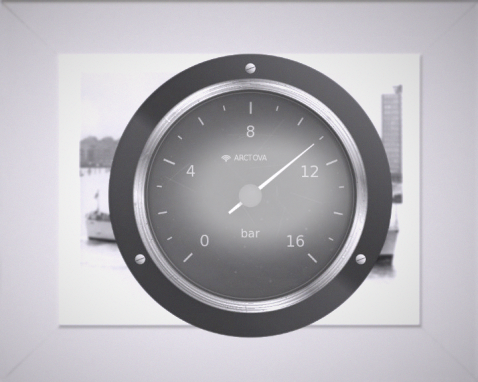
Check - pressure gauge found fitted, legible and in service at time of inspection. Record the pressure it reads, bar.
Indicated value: 11 bar
